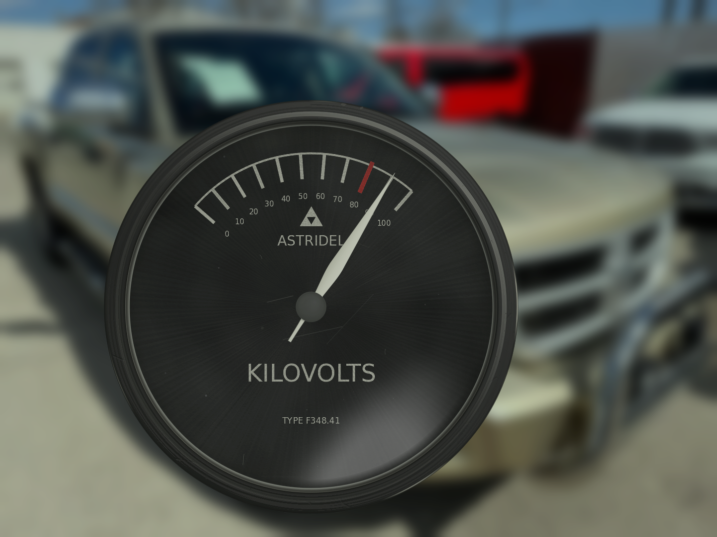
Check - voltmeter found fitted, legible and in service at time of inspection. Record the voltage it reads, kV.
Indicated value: 90 kV
